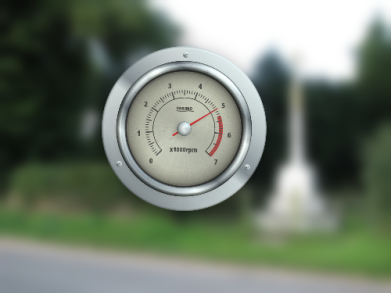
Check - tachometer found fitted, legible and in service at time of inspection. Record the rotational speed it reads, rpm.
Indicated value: 5000 rpm
